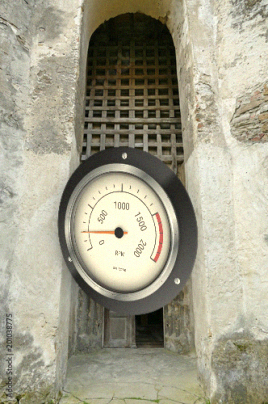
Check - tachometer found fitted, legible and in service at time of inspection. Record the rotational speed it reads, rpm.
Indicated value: 200 rpm
